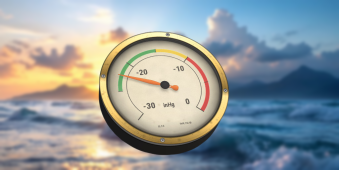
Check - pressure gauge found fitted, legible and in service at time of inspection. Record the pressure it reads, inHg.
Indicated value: -22.5 inHg
